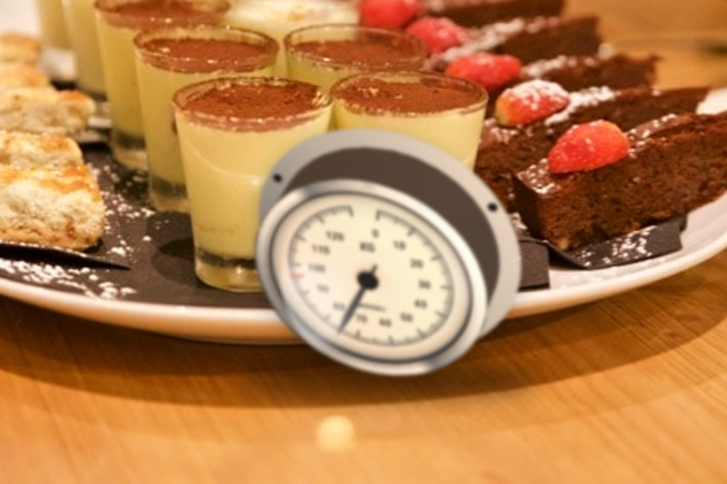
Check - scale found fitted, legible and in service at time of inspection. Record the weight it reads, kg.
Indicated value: 75 kg
